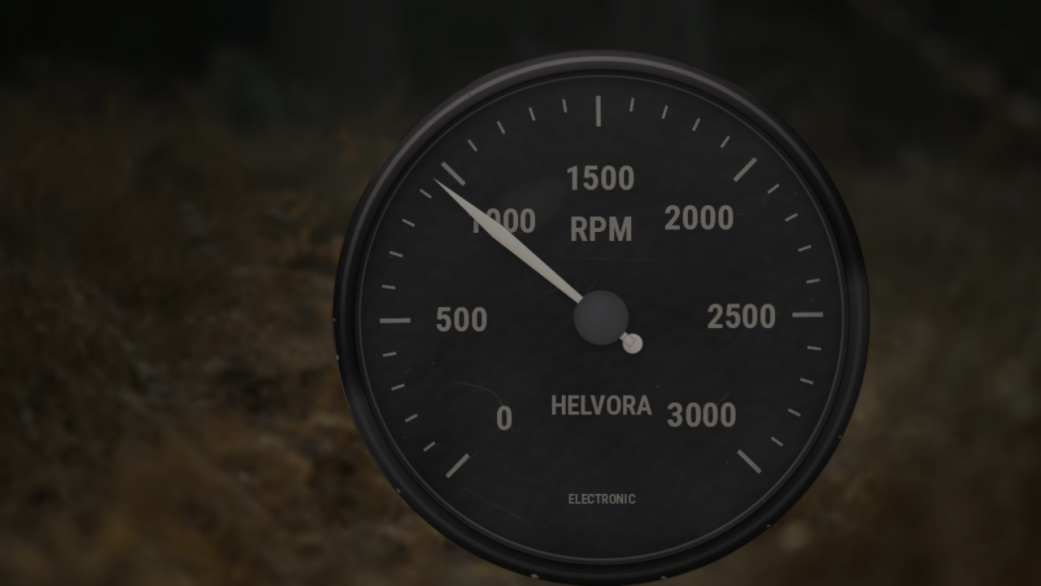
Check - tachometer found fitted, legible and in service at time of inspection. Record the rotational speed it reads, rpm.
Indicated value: 950 rpm
